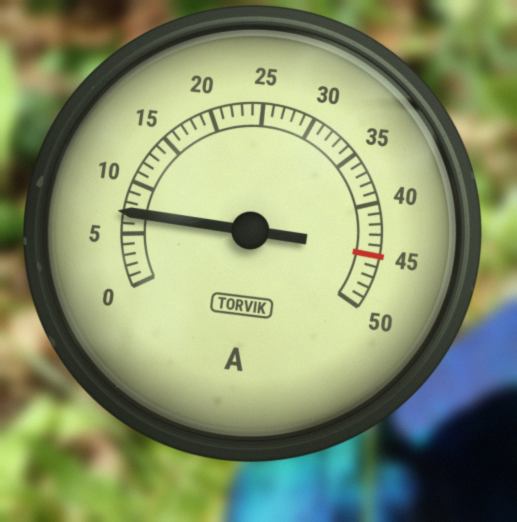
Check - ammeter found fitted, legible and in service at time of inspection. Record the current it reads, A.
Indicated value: 7 A
